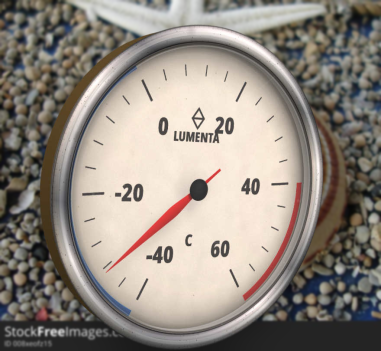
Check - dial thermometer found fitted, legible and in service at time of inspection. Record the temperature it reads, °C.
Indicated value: -32 °C
